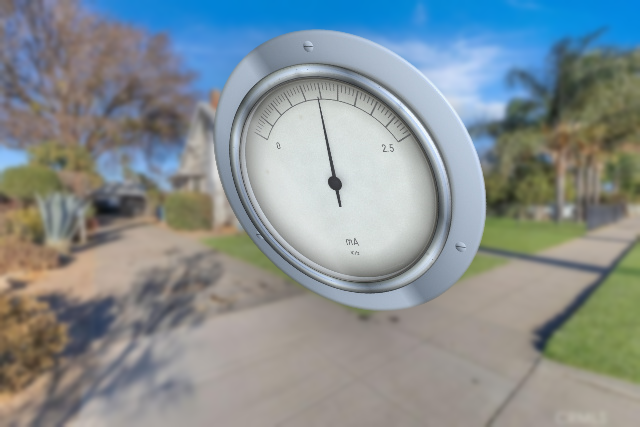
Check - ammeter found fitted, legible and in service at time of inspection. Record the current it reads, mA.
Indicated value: 1.25 mA
